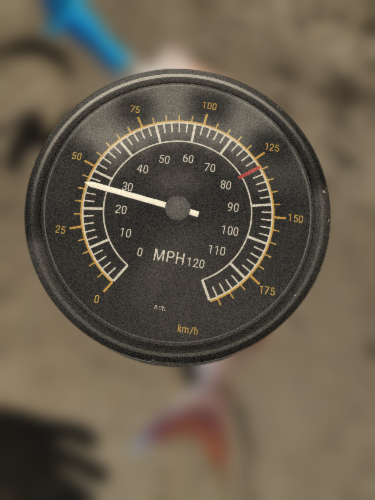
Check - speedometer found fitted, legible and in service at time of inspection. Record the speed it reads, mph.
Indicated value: 26 mph
